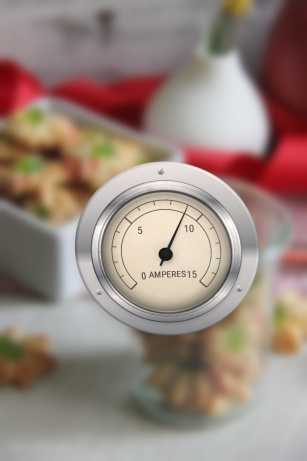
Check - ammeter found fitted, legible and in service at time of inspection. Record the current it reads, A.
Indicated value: 9 A
